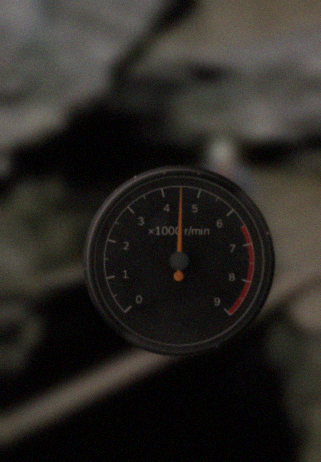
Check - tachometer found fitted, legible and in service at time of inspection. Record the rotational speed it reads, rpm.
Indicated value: 4500 rpm
